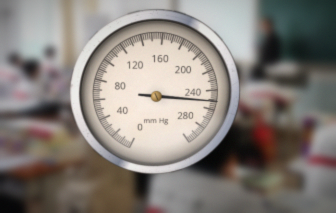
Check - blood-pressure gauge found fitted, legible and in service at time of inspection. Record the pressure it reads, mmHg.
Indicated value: 250 mmHg
